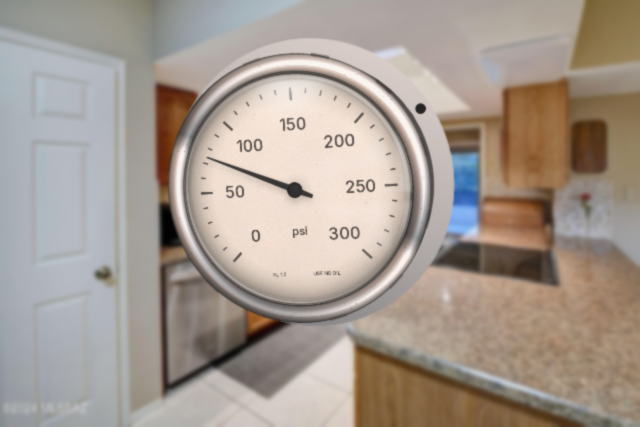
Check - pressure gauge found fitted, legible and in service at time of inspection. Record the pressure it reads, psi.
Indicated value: 75 psi
